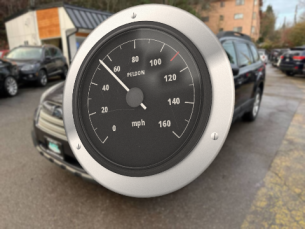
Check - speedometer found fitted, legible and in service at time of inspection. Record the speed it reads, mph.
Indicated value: 55 mph
